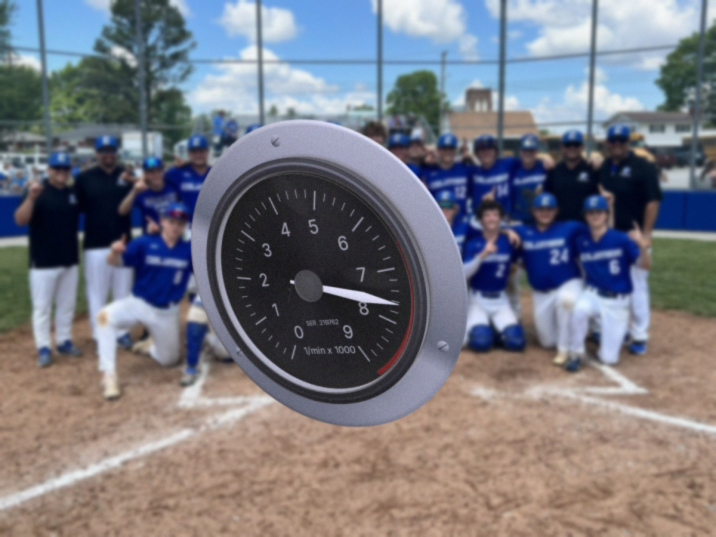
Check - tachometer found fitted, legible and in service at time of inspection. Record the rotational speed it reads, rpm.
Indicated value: 7600 rpm
